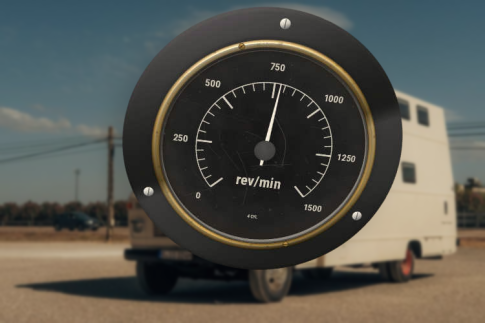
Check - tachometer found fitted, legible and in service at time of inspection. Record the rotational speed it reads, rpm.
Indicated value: 775 rpm
